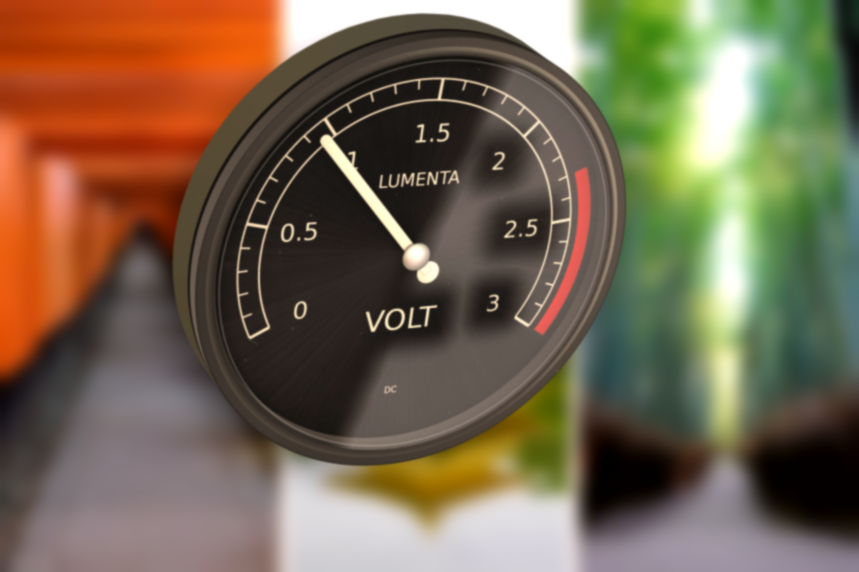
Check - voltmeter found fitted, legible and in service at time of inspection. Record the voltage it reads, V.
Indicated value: 0.95 V
